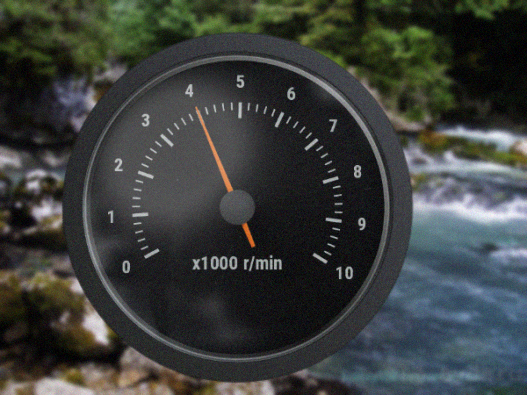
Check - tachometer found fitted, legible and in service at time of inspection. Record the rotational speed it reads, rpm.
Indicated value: 4000 rpm
